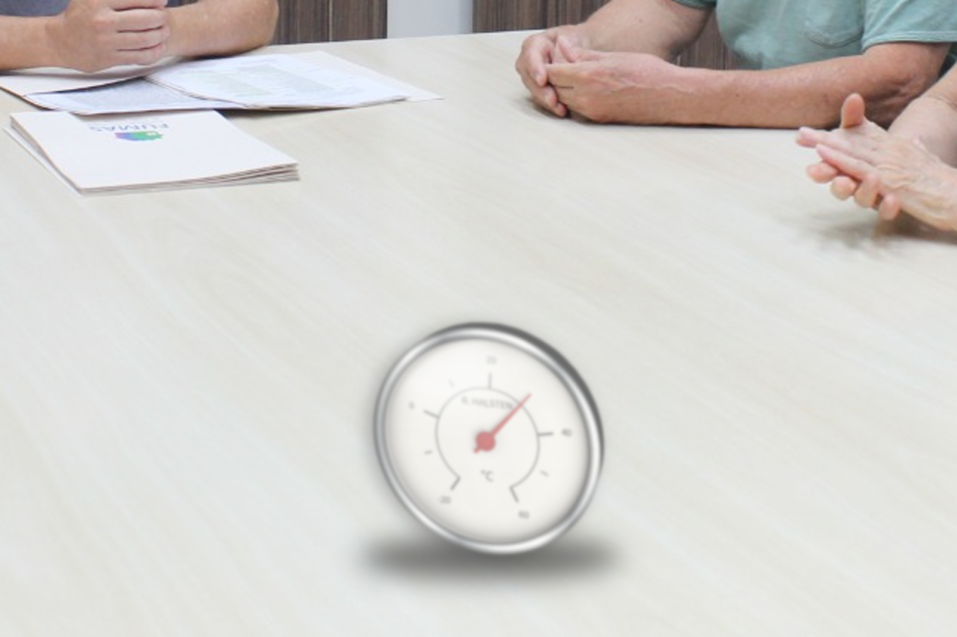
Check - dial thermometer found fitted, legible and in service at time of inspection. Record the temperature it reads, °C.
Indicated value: 30 °C
